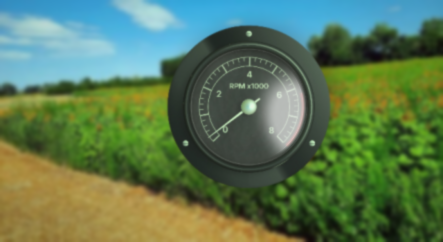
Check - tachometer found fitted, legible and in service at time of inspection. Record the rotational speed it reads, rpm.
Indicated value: 200 rpm
